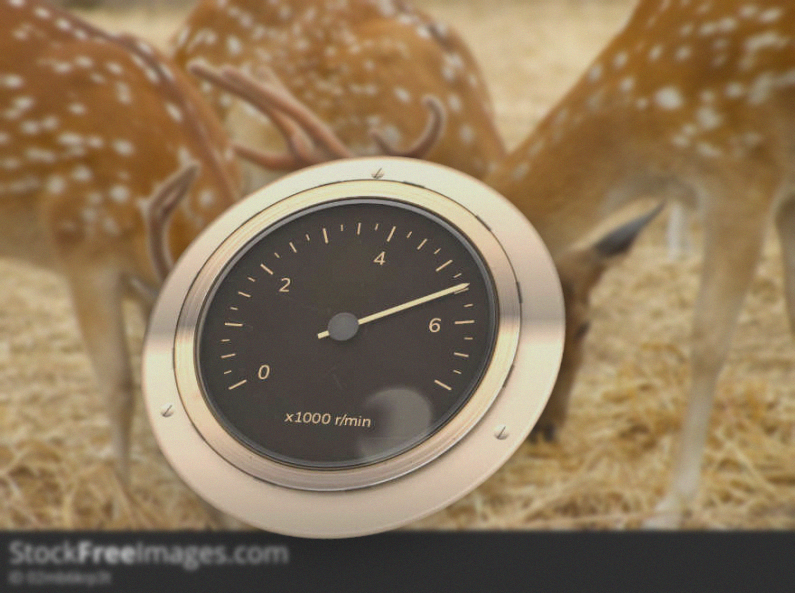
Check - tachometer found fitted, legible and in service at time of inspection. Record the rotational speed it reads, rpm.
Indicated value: 5500 rpm
